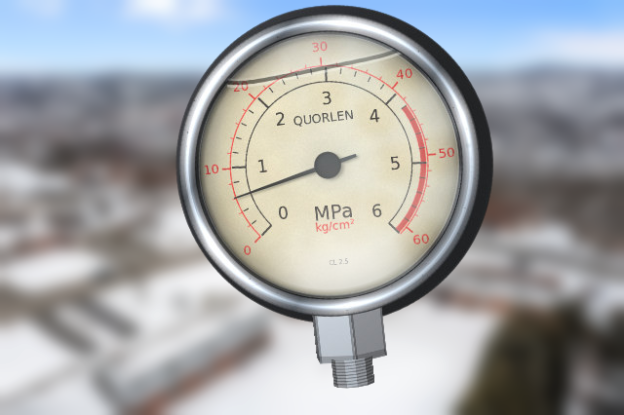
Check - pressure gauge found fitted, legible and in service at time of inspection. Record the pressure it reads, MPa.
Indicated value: 0.6 MPa
